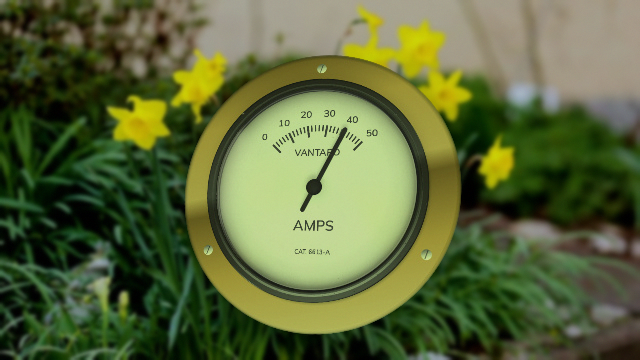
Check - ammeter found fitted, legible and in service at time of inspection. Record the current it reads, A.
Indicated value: 40 A
